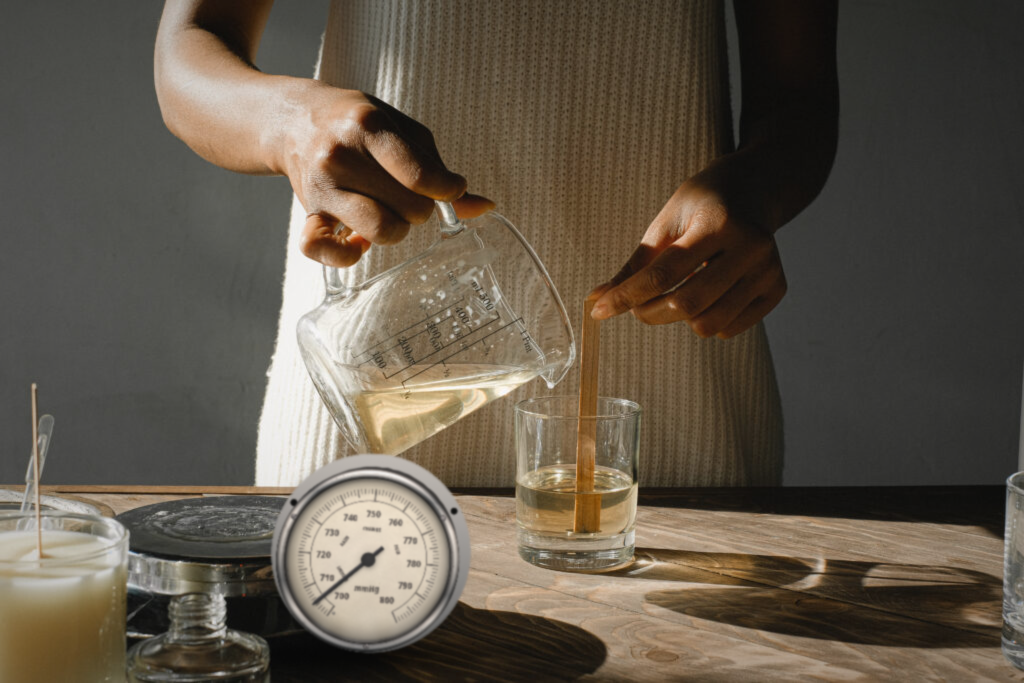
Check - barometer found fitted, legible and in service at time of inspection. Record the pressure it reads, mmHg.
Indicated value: 705 mmHg
